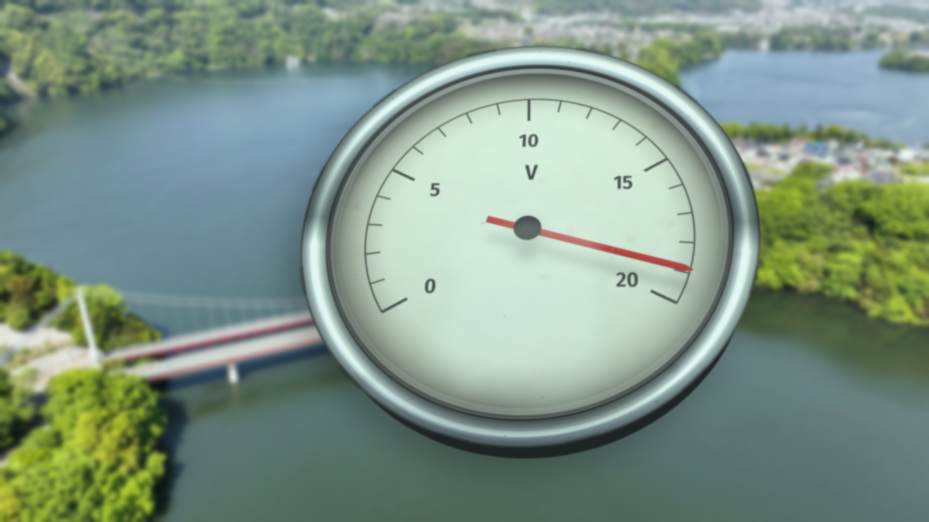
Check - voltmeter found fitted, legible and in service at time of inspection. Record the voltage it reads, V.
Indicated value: 19 V
